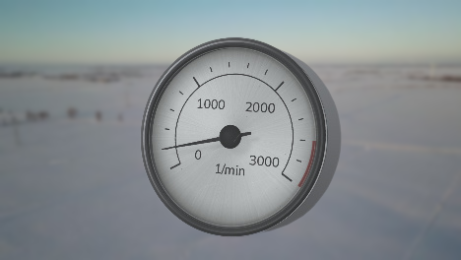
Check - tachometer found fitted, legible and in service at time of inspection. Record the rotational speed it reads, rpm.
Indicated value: 200 rpm
